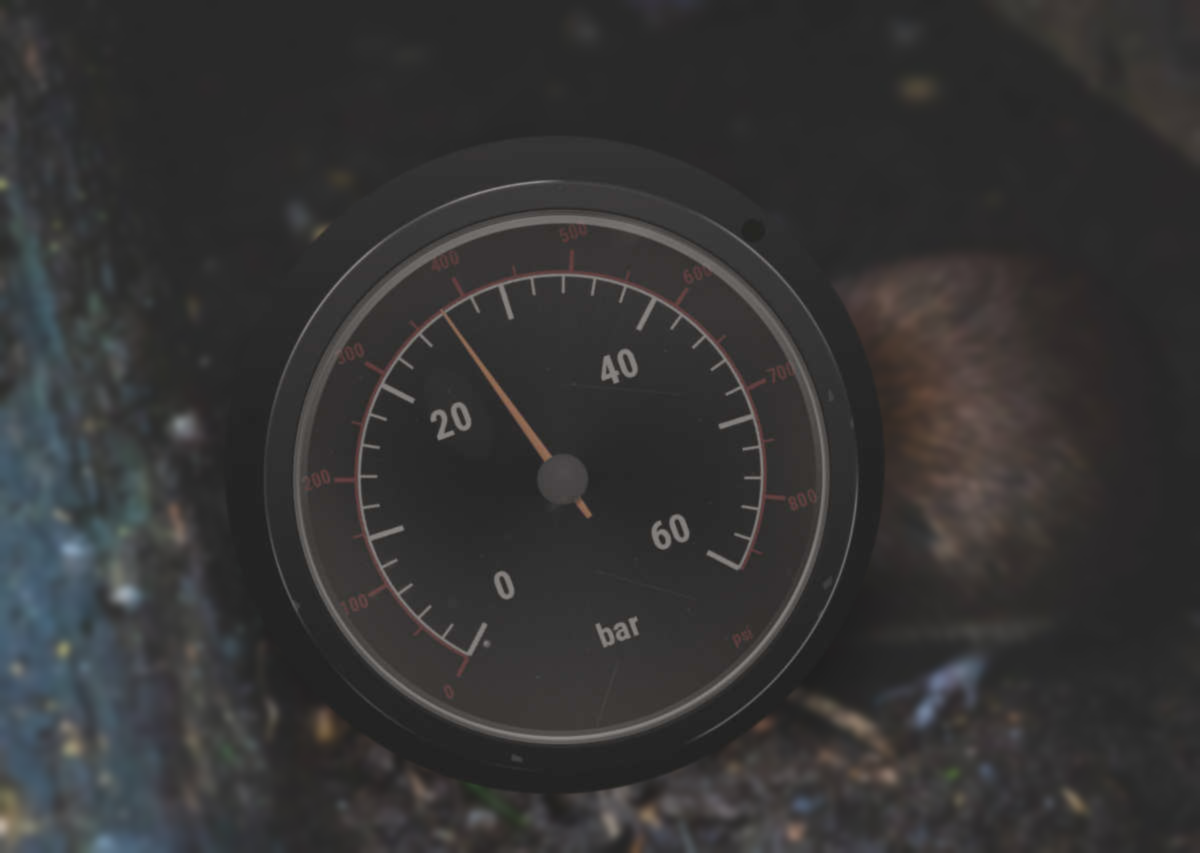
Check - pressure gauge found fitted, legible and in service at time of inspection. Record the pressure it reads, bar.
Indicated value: 26 bar
